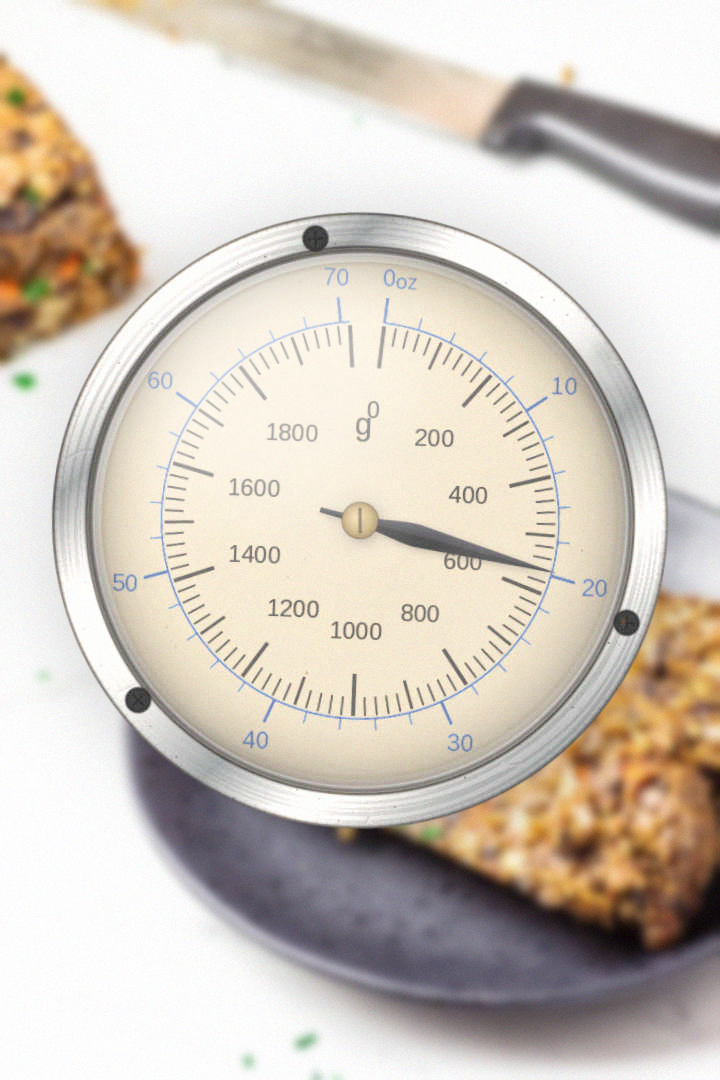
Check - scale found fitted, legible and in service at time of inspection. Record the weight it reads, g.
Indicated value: 560 g
